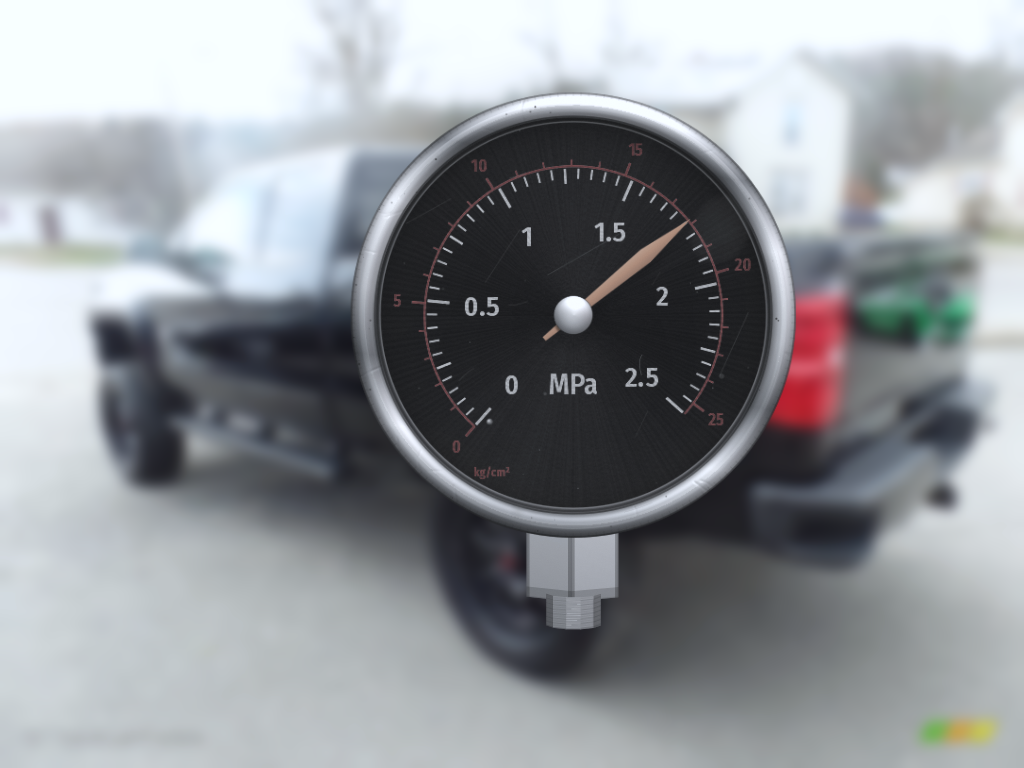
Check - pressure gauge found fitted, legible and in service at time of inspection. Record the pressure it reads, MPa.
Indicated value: 1.75 MPa
